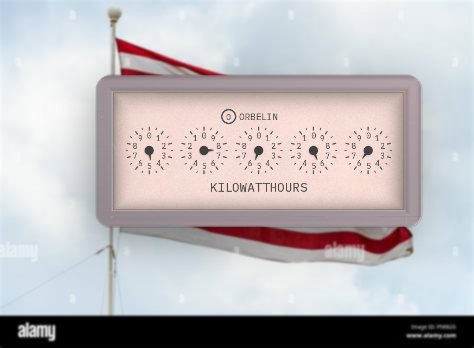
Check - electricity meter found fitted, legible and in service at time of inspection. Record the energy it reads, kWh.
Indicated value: 47556 kWh
